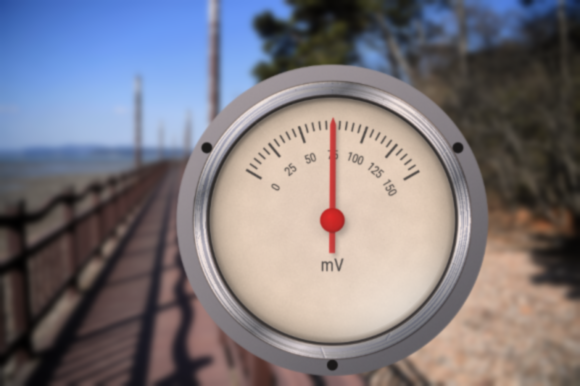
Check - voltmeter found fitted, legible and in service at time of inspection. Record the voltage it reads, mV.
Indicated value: 75 mV
